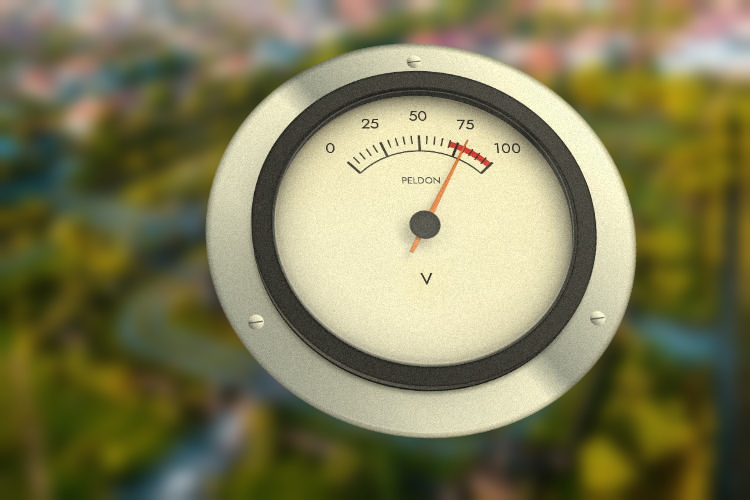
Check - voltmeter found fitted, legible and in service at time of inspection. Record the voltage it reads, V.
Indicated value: 80 V
